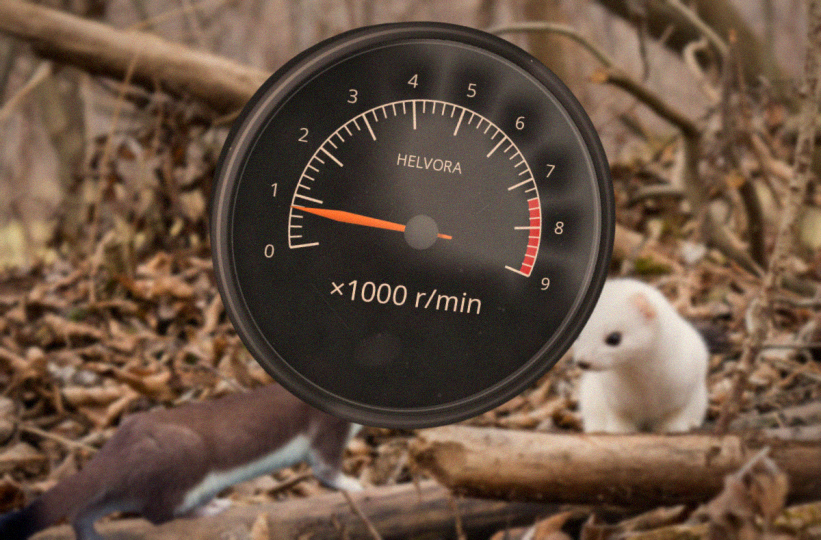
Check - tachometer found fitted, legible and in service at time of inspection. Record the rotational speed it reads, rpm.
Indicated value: 800 rpm
